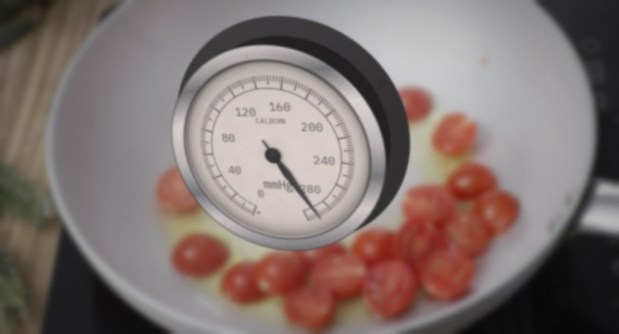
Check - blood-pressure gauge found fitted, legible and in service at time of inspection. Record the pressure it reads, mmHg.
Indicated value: 290 mmHg
